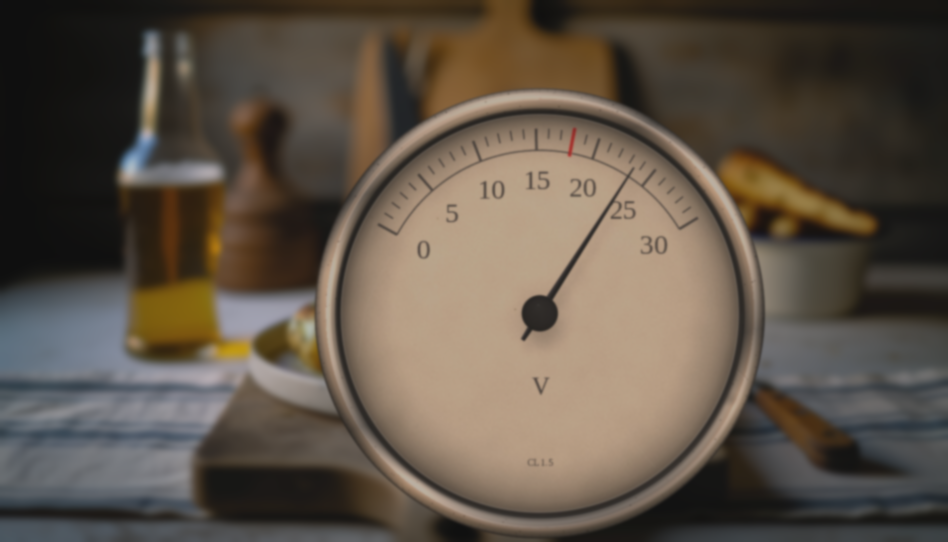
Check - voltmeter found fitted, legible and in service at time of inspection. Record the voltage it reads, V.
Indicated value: 23.5 V
